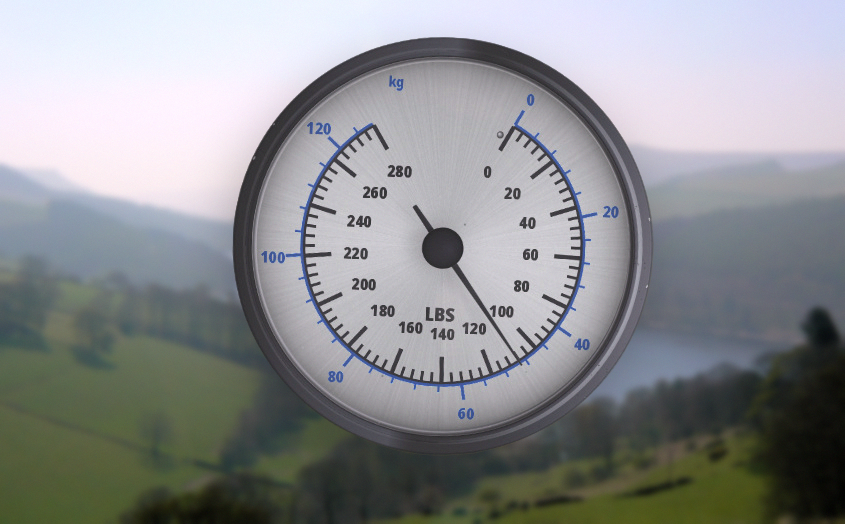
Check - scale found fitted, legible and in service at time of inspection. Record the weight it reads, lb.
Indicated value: 108 lb
